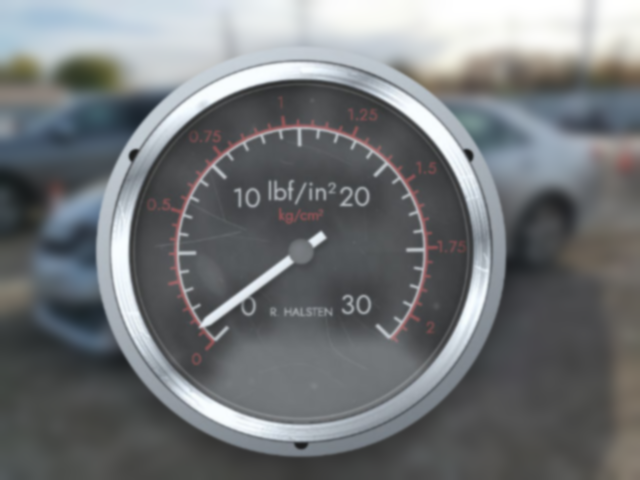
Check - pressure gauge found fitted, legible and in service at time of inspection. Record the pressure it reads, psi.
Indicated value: 1 psi
